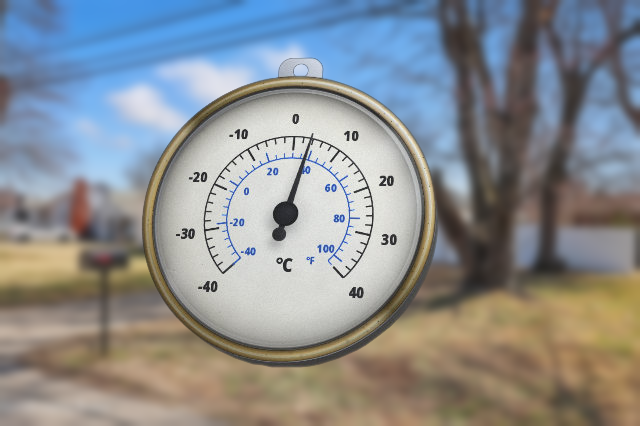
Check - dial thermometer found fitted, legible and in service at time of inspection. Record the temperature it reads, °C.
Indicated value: 4 °C
